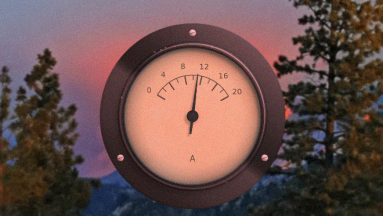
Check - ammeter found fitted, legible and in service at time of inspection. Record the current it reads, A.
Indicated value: 11 A
